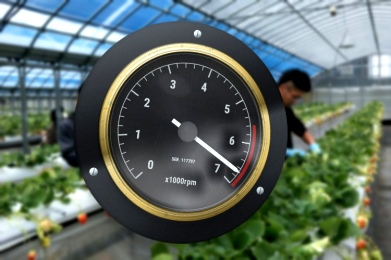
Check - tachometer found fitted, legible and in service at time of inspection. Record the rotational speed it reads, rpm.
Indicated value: 6700 rpm
